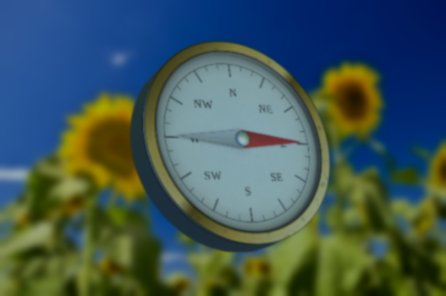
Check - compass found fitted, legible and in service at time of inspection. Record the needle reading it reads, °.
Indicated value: 90 °
